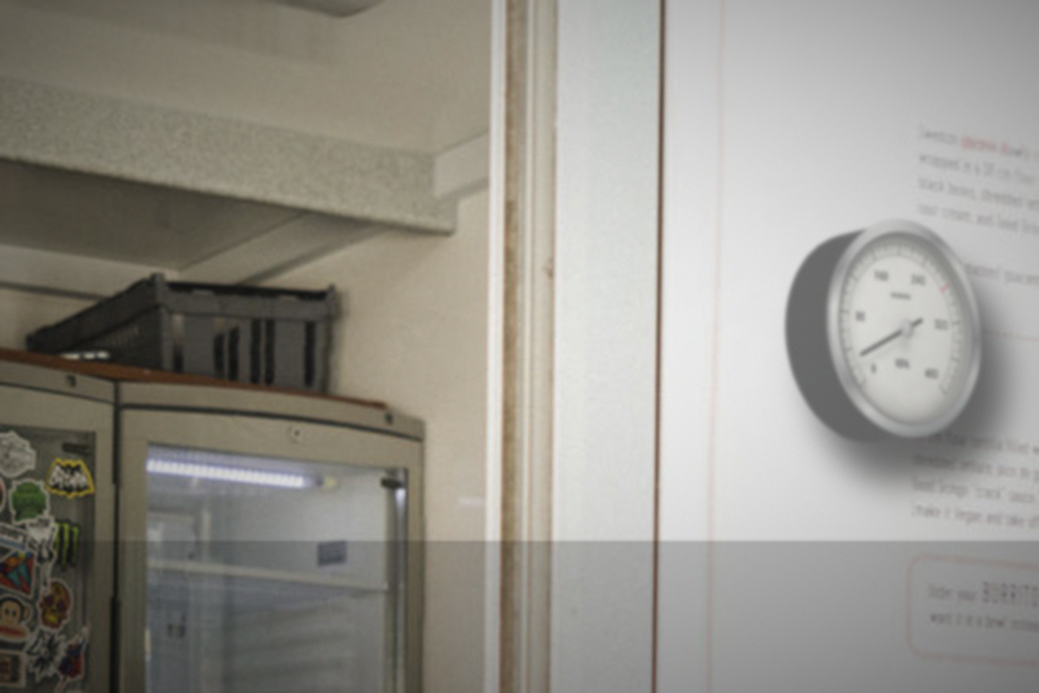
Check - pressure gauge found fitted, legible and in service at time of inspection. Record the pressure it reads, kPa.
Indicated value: 30 kPa
